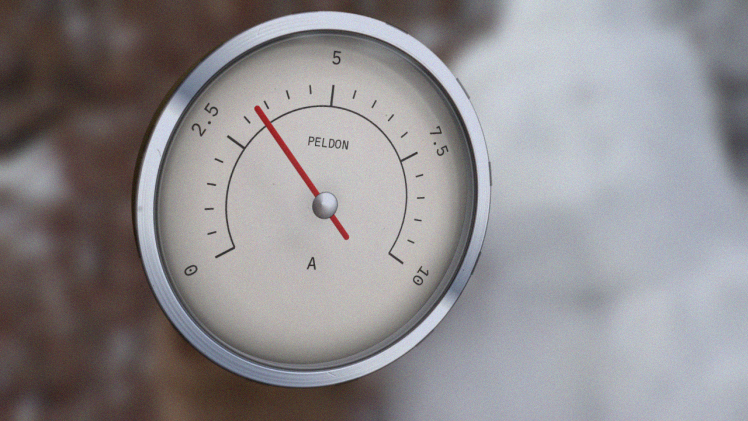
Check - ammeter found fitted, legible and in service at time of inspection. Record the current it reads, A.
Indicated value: 3.25 A
